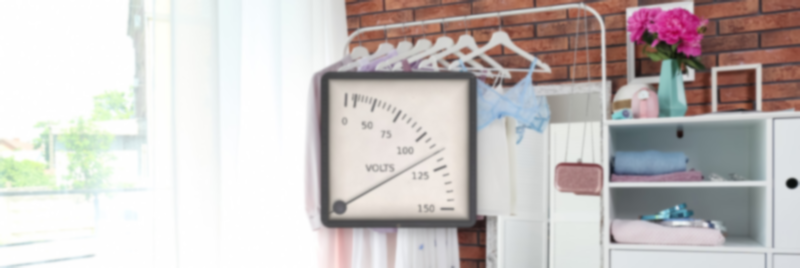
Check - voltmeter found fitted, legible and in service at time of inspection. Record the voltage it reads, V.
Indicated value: 115 V
